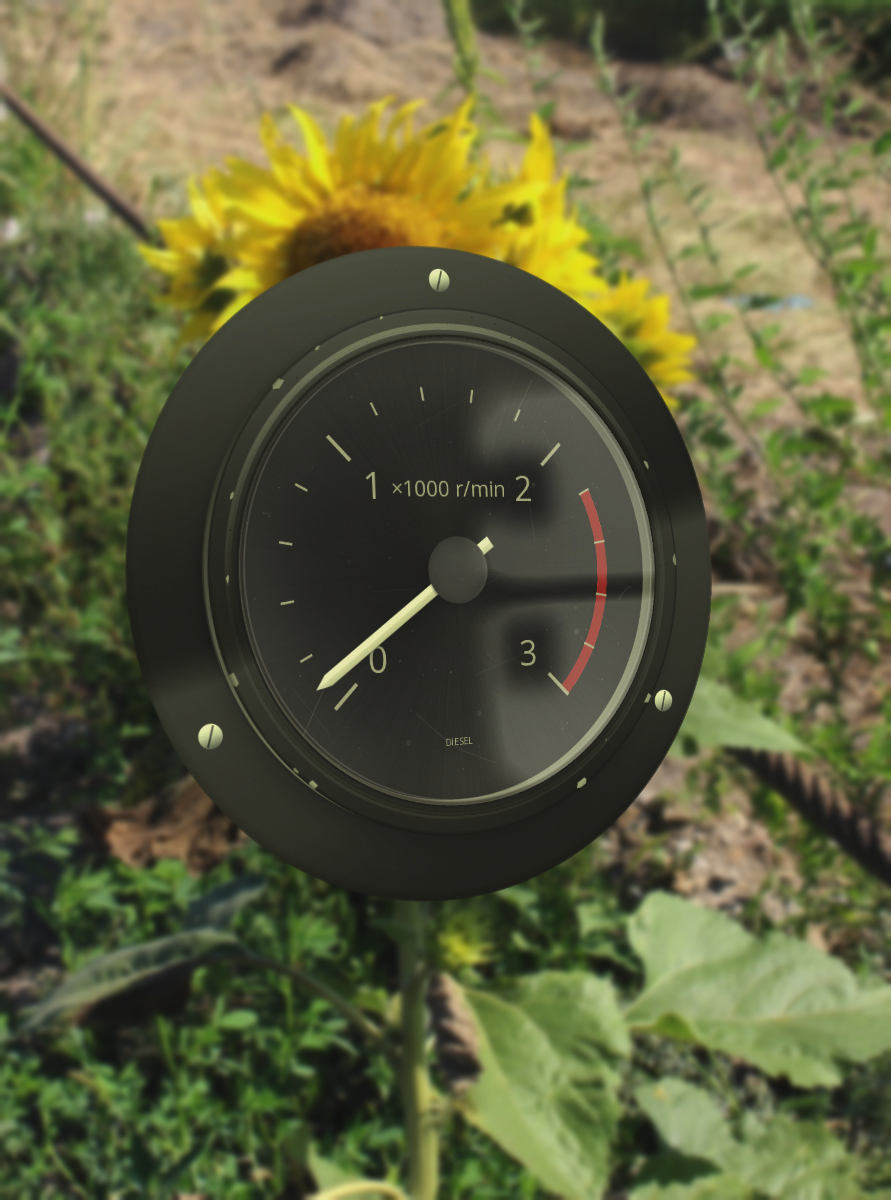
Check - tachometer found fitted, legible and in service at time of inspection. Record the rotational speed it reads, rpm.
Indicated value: 100 rpm
